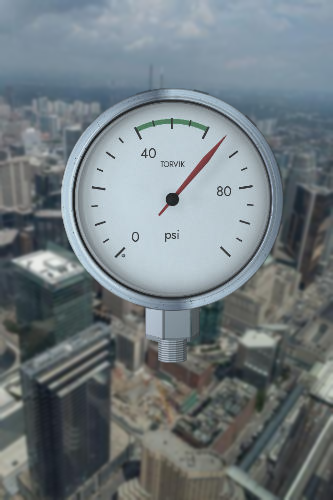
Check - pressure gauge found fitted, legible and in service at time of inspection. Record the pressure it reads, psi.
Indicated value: 65 psi
